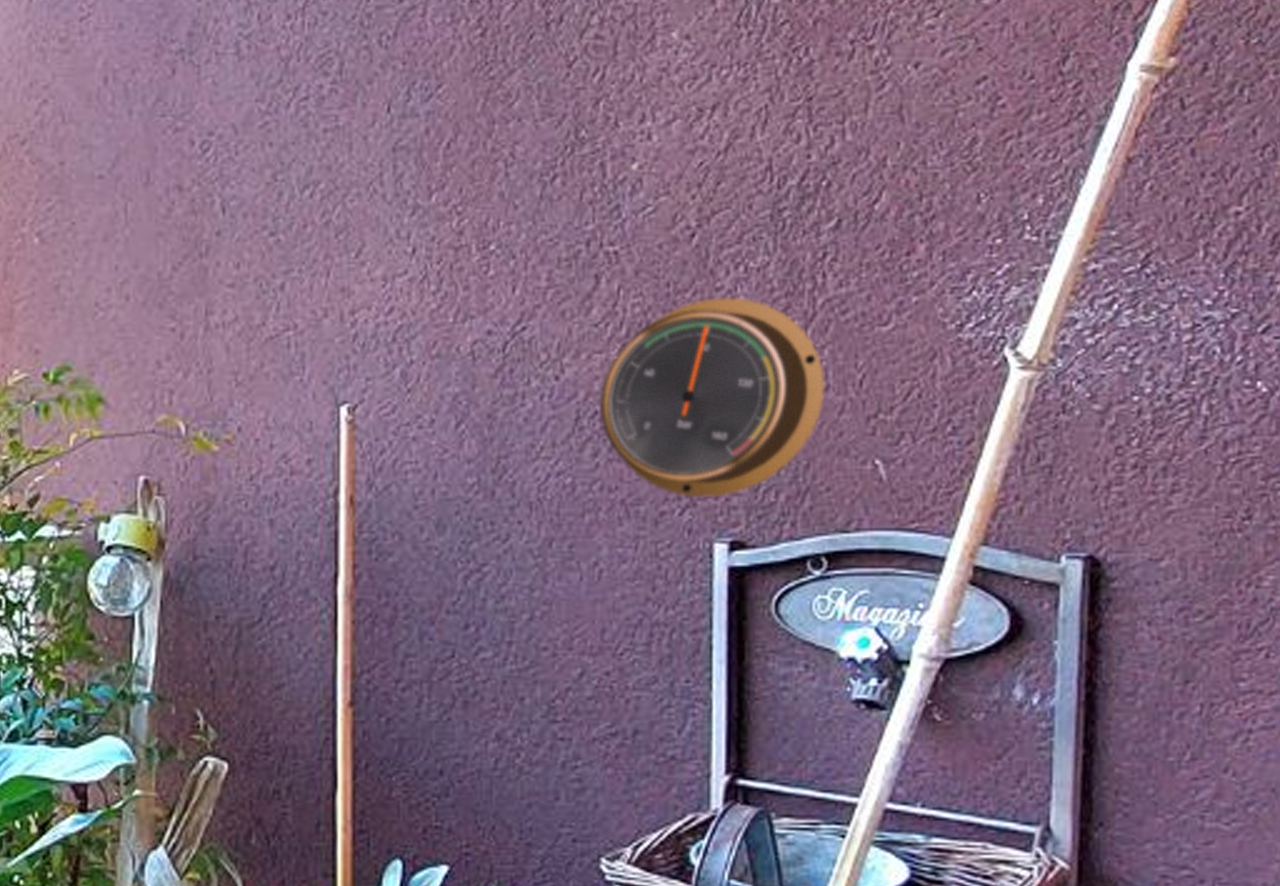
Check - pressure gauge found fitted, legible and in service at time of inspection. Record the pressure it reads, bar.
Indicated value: 80 bar
